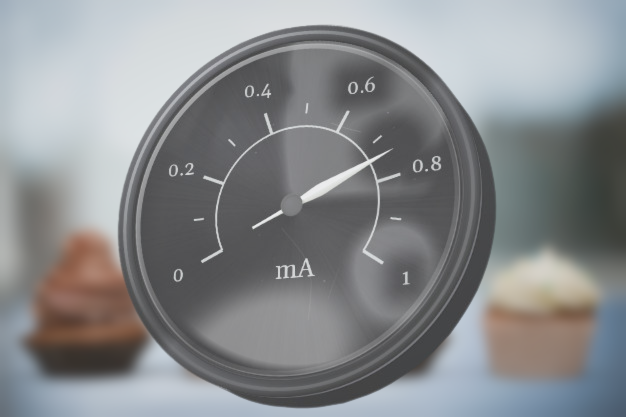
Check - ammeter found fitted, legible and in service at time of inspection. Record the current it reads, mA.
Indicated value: 0.75 mA
